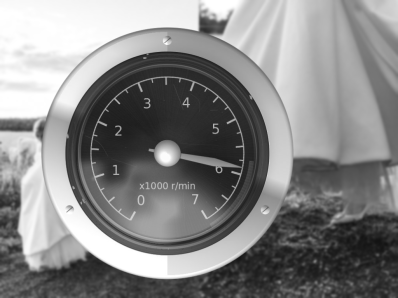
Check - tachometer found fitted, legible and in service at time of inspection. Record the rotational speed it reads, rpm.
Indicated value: 5875 rpm
